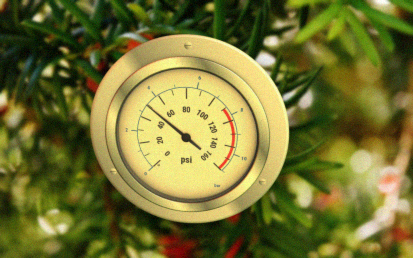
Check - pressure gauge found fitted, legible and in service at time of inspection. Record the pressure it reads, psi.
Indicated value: 50 psi
